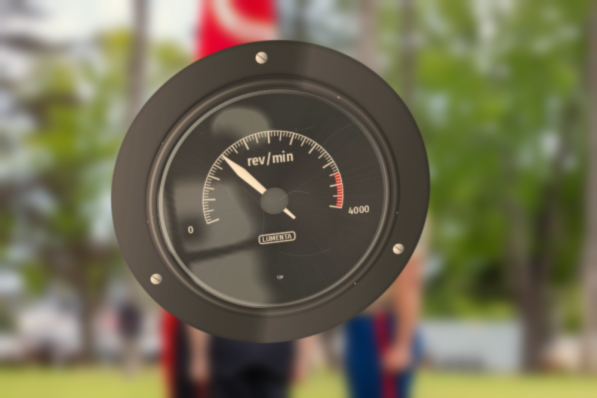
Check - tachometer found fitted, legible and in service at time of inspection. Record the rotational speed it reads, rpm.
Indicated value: 1200 rpm
